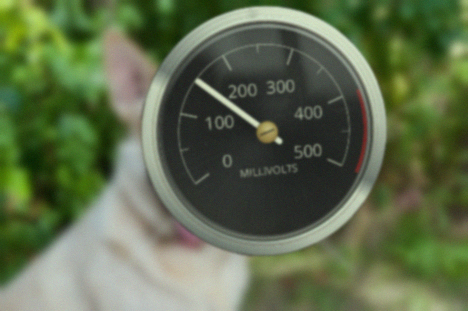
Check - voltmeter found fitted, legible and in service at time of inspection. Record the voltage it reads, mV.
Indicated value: 150 mV
